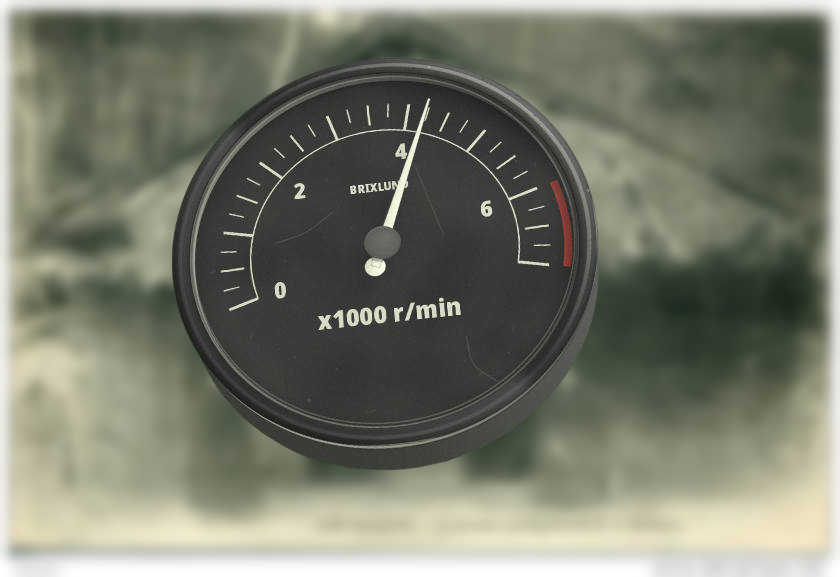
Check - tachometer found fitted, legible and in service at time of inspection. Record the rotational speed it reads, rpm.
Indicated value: 4250 rpm
